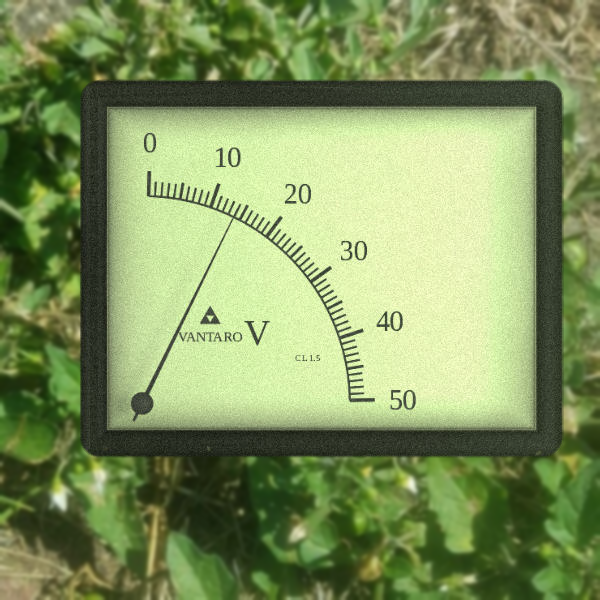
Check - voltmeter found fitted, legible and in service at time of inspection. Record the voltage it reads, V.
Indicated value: 14 V
